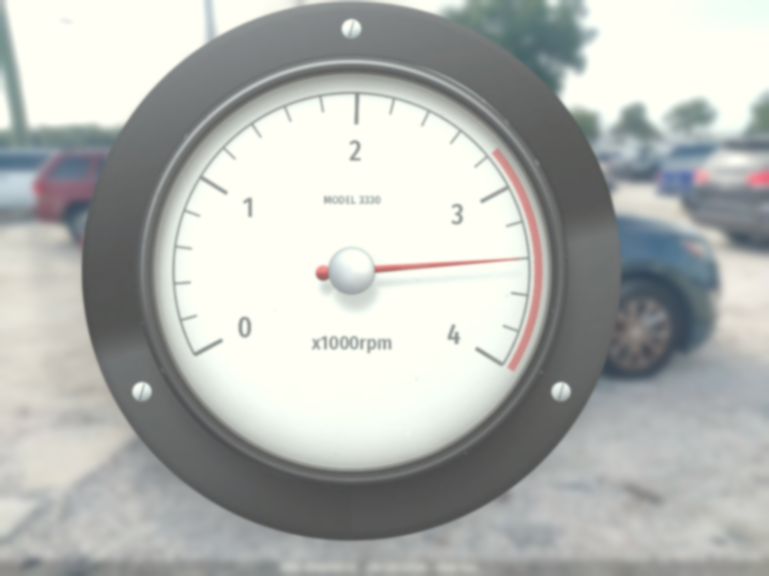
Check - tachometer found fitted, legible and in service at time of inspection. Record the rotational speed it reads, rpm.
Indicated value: 3400 rpm
